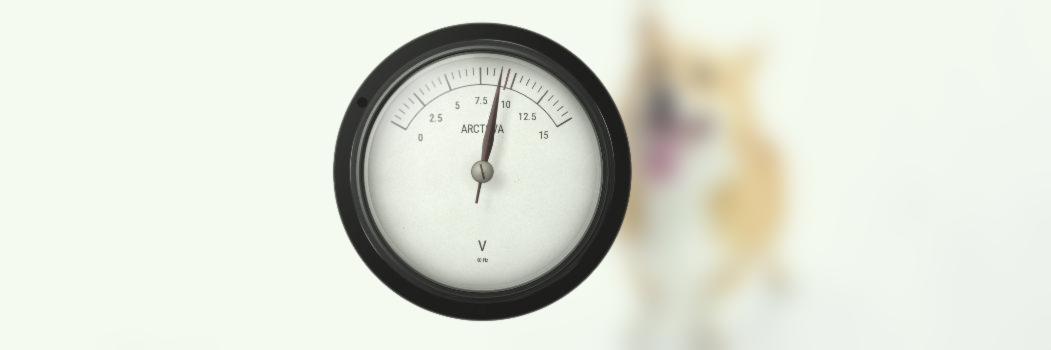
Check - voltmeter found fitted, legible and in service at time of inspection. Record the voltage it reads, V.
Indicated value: 9 V
